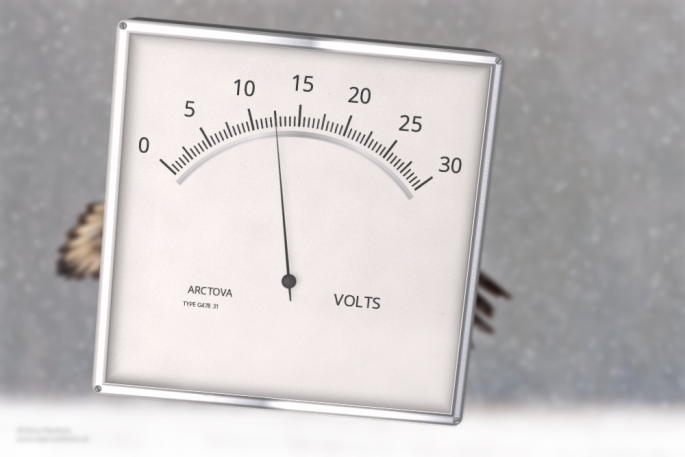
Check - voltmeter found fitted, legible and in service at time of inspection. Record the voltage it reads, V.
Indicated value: 12.5 V
